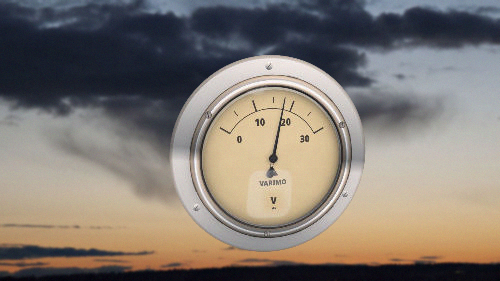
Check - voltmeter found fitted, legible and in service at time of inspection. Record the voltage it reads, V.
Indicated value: 17.5 V
